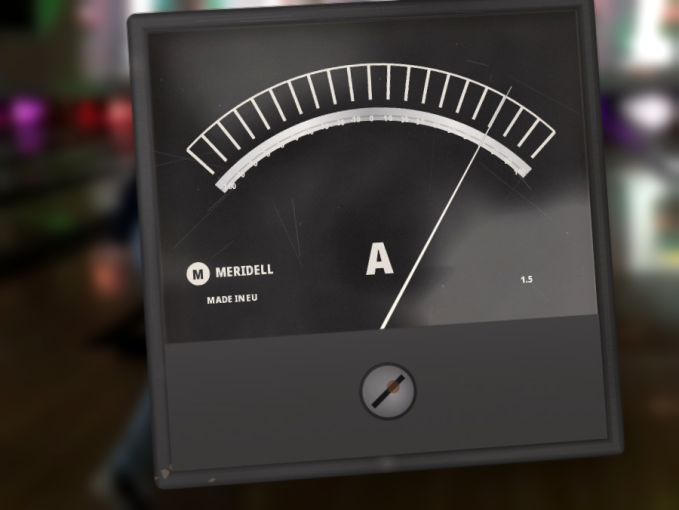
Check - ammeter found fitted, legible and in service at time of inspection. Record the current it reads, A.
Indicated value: 70 A
